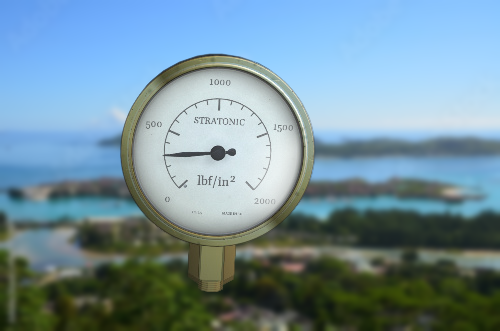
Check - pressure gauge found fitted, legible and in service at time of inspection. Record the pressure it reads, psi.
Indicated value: 300 psi
